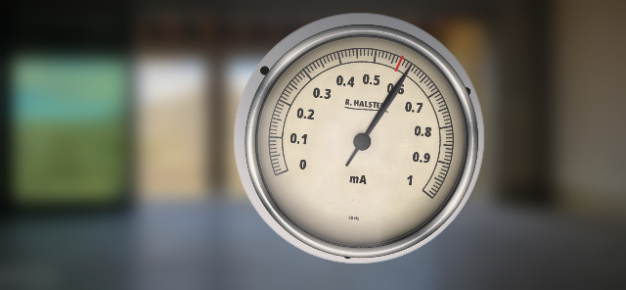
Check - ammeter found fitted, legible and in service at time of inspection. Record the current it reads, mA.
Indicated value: 0.6 mA
